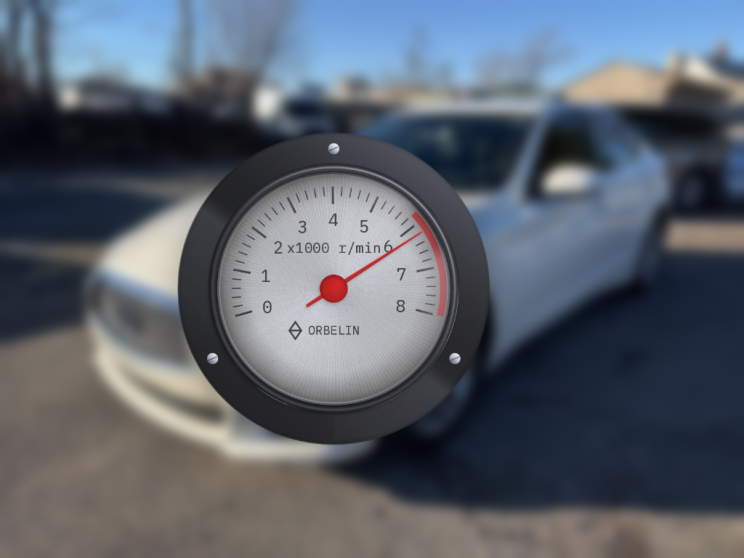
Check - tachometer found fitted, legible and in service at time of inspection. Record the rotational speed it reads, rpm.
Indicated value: 6200 rpm
